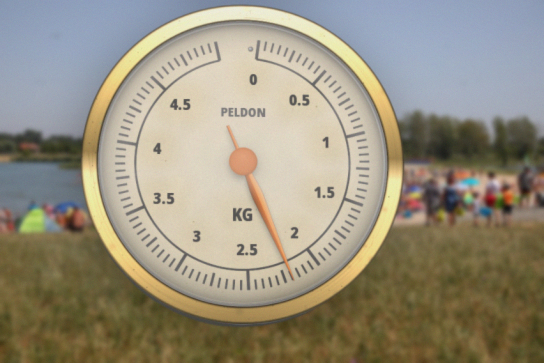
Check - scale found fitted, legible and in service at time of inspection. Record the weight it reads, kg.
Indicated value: 2.2 kg
